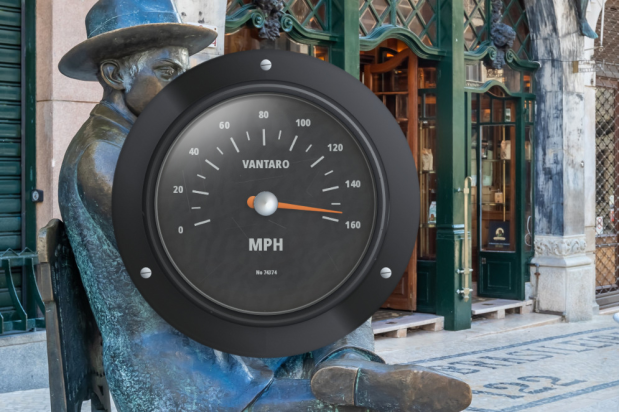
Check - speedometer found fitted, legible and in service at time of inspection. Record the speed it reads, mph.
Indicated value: 155 mph
